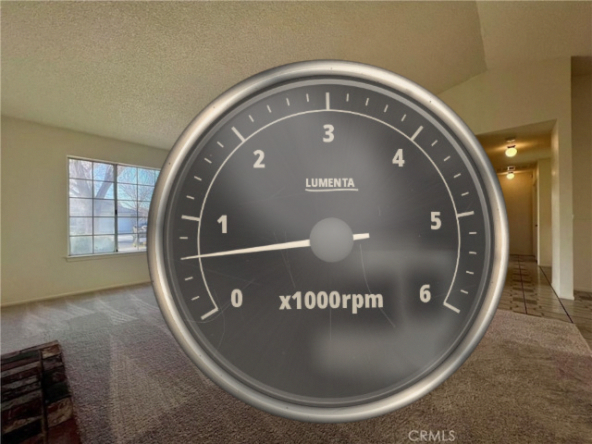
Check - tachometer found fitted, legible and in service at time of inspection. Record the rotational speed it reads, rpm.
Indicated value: 600 rpm
